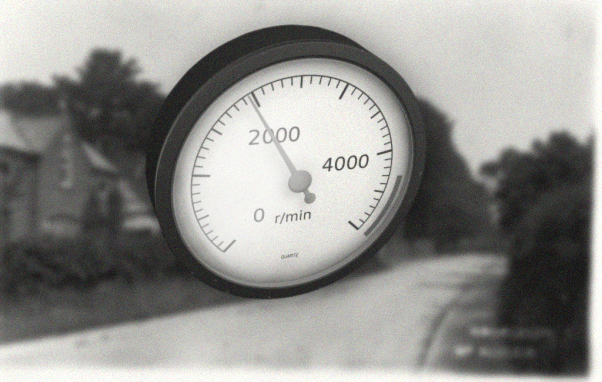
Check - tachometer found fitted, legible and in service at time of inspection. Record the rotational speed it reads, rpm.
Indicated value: 1950 rpm
